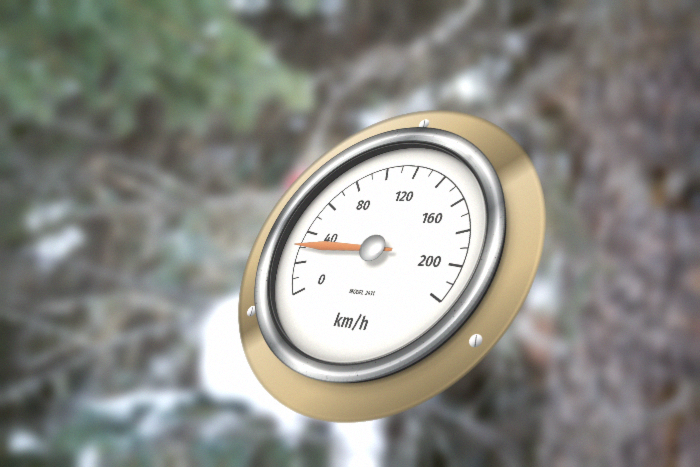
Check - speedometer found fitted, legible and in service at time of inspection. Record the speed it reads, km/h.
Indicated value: 30 km/h
